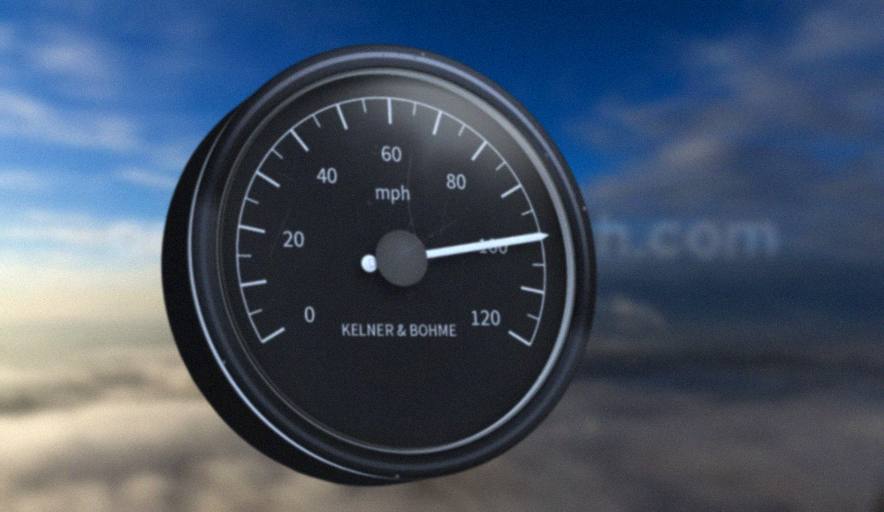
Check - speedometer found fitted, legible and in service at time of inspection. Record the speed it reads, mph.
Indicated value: 100 mph
